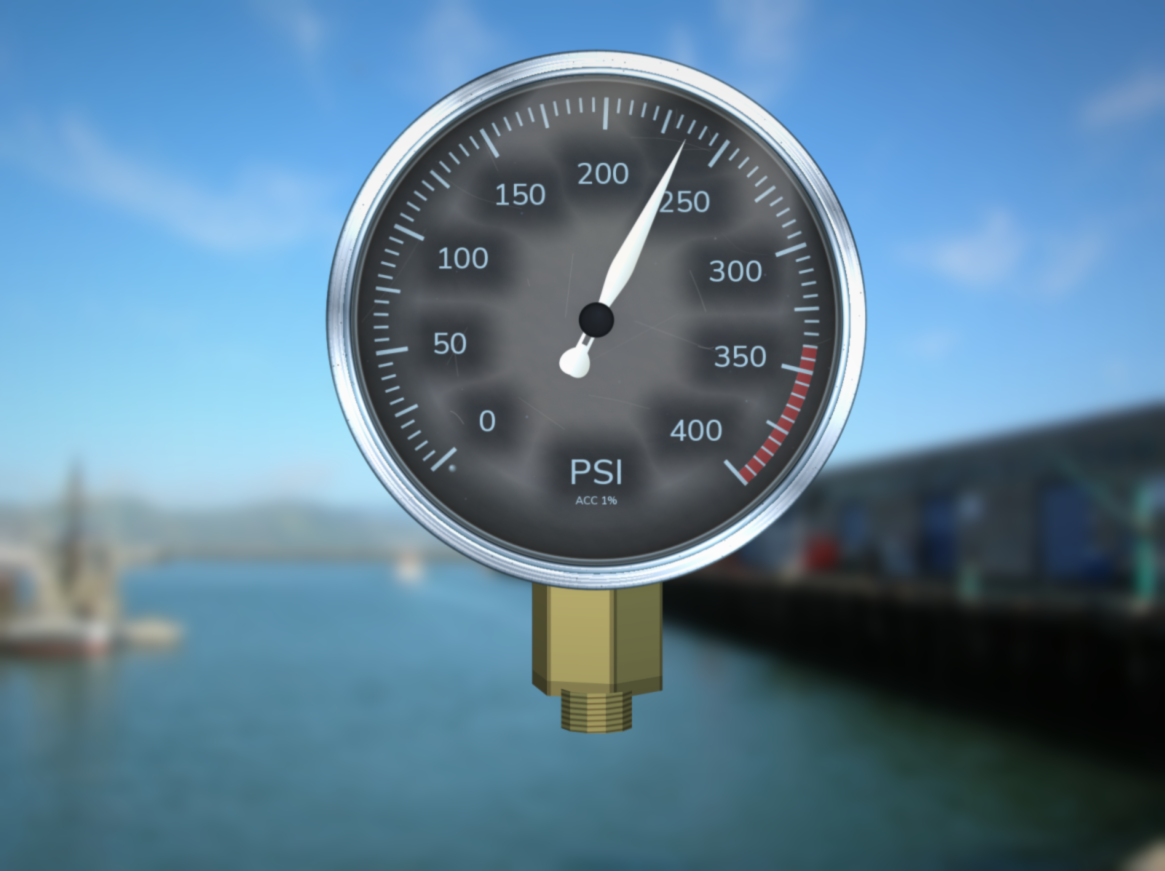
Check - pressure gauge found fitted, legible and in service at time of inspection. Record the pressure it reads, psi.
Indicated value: 235 psi
